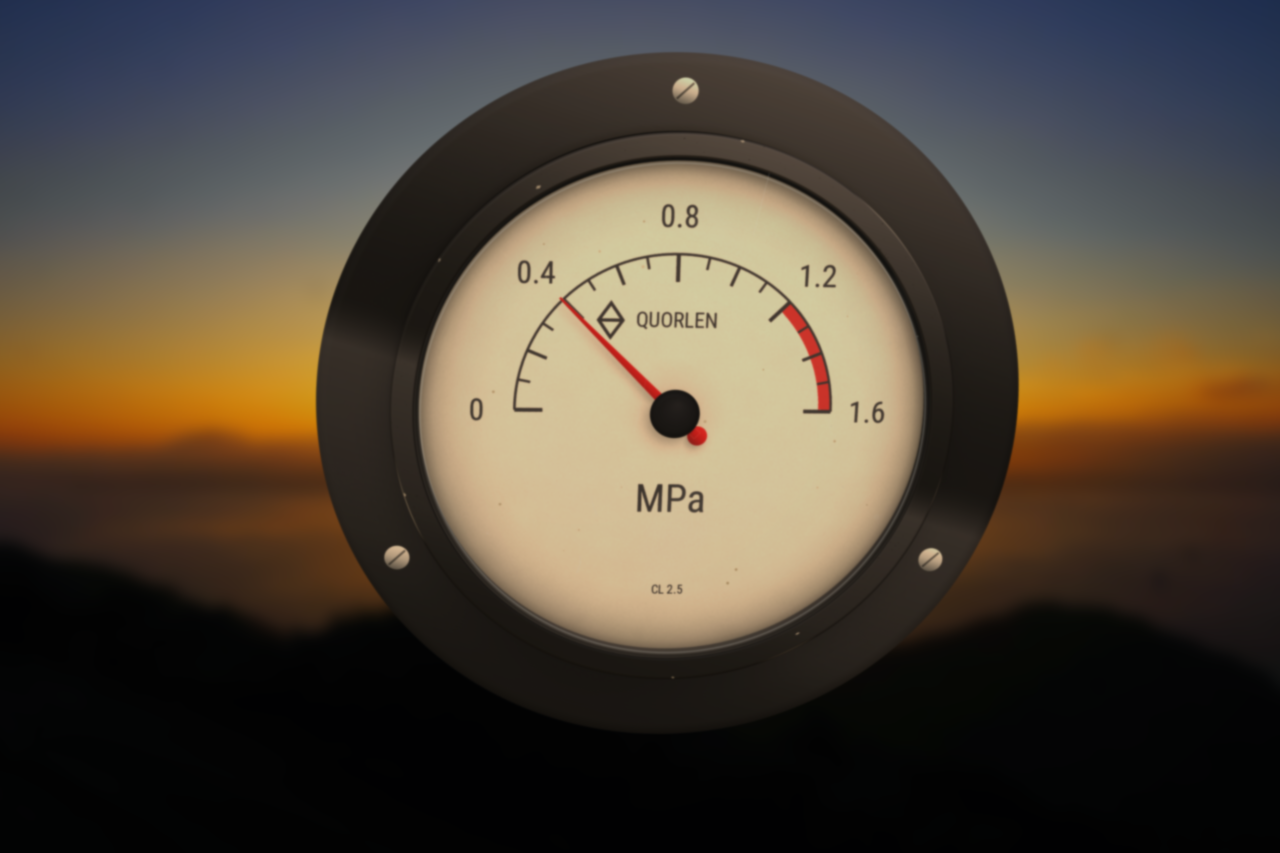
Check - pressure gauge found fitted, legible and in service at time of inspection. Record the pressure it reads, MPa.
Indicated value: 0.4 MPa
